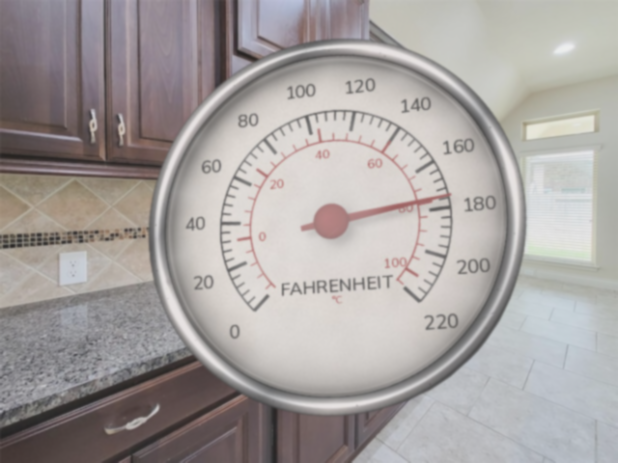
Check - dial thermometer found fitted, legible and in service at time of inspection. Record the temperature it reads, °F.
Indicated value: 176 °F
